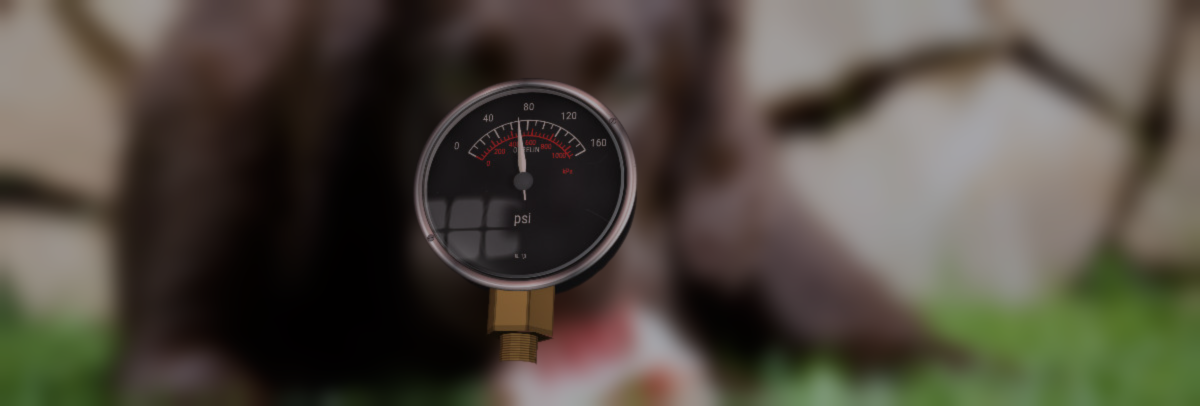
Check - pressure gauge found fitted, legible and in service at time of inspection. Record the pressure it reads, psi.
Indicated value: 70 psi
